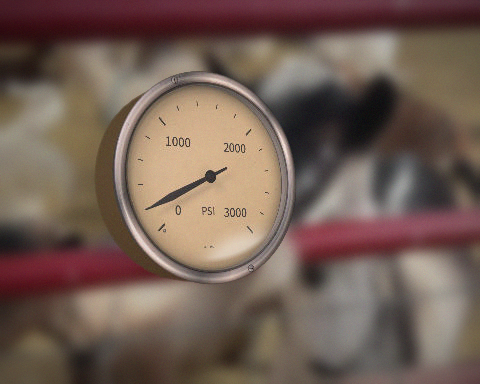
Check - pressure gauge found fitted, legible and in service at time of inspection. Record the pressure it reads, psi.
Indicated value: 200 psi
